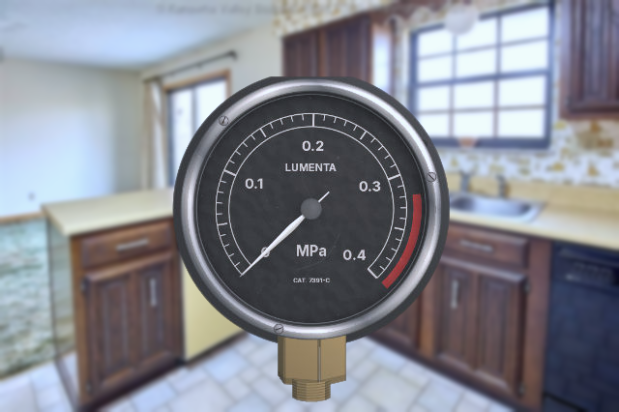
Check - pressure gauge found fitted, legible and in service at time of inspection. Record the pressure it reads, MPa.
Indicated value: 0 MPa
